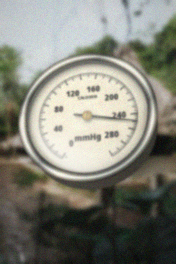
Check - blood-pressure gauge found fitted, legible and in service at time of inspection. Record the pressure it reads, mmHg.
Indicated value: 250 mmHg
